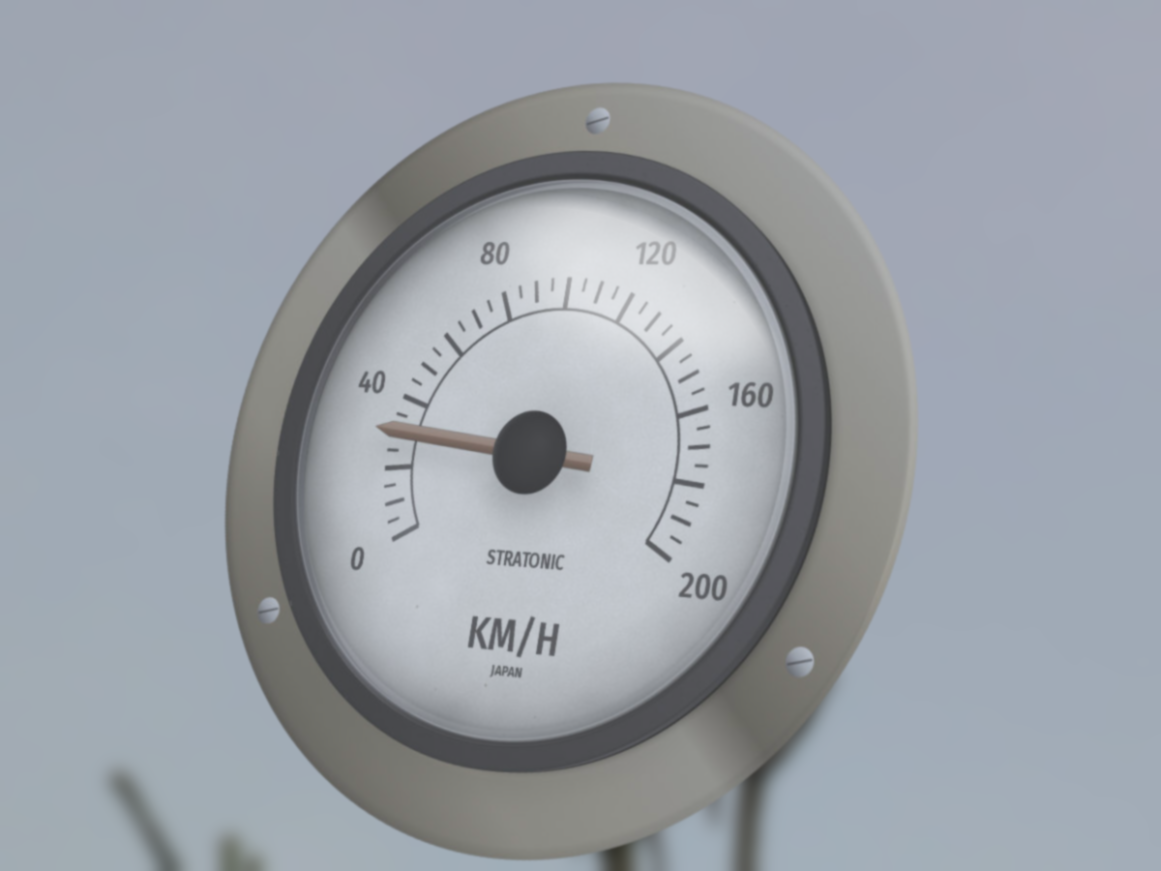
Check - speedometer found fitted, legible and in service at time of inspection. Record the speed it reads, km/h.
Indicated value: 30 km/h
